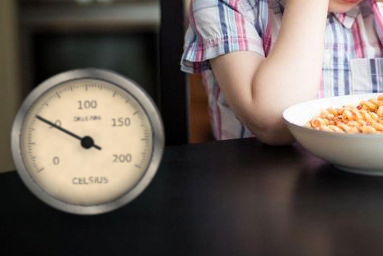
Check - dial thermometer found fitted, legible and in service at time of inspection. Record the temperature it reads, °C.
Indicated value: 50 °C
